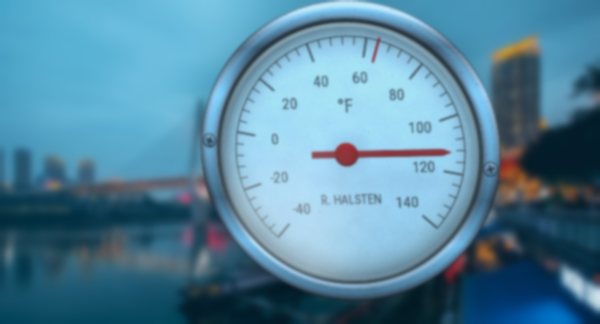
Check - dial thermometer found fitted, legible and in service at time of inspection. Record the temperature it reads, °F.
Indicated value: 112 °F
